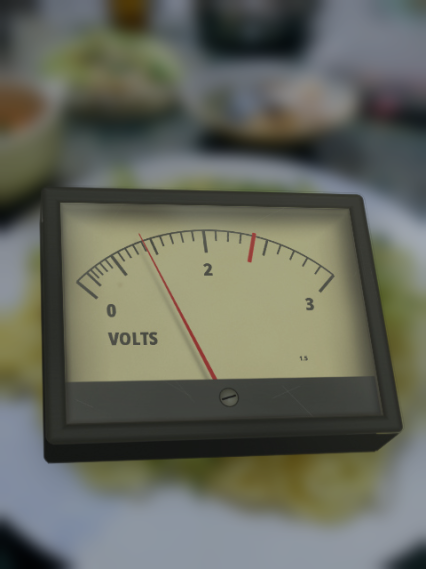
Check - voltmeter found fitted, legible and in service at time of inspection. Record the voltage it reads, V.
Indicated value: 1.4 V
